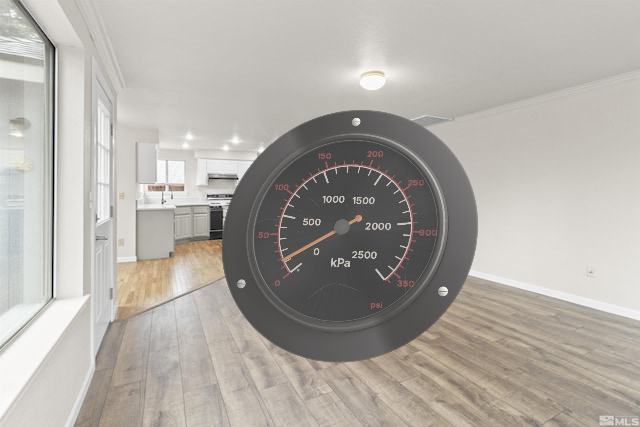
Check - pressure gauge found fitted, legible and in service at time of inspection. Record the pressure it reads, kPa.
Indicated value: 100 kPa
